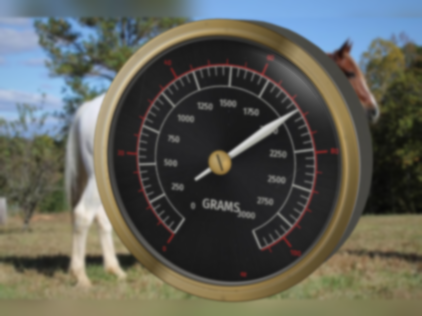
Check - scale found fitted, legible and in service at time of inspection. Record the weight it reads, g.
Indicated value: 2000 g
